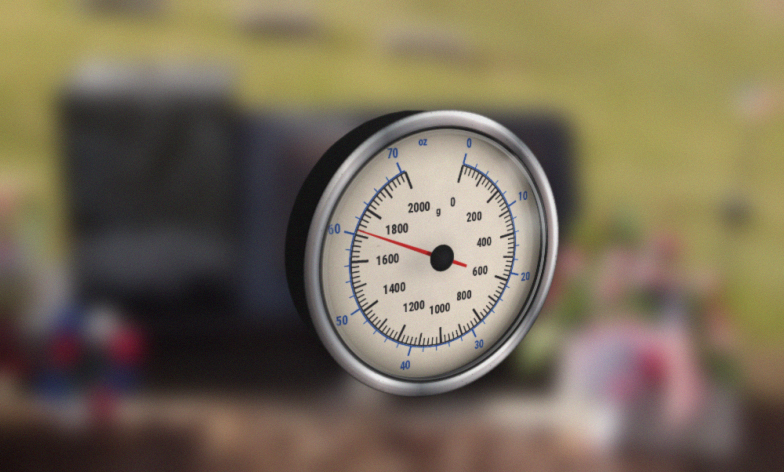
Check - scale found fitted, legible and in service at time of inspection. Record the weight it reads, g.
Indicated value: 1720 g
